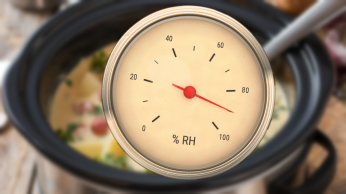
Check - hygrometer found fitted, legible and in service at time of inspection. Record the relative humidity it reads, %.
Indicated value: 90 %
